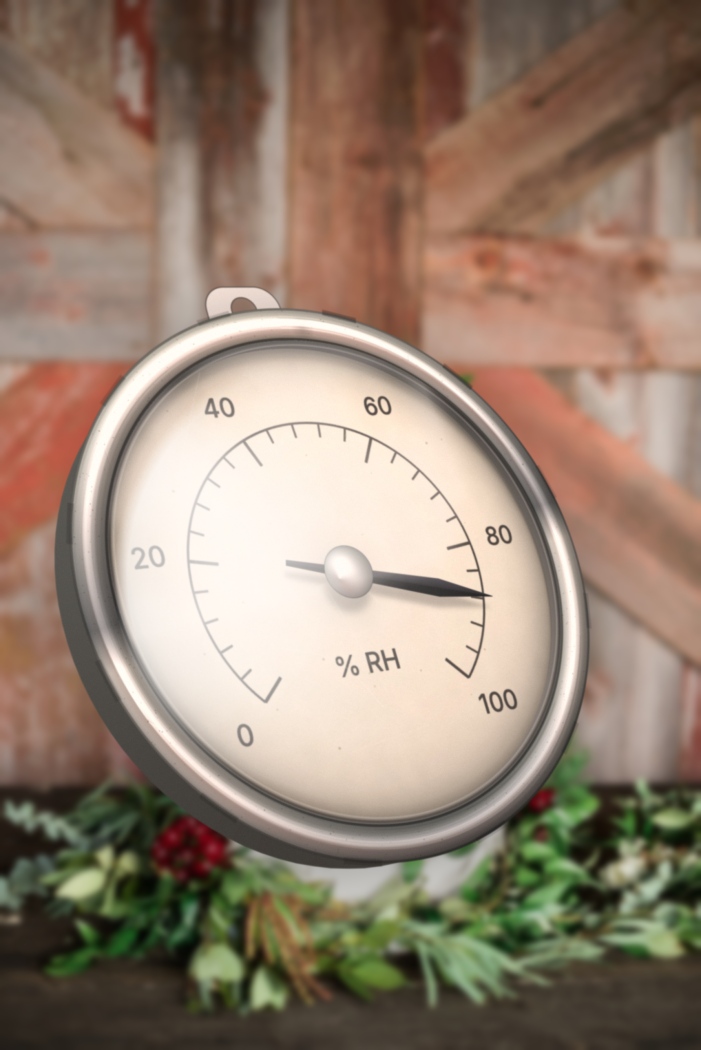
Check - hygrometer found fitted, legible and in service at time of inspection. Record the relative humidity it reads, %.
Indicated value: 88 %
